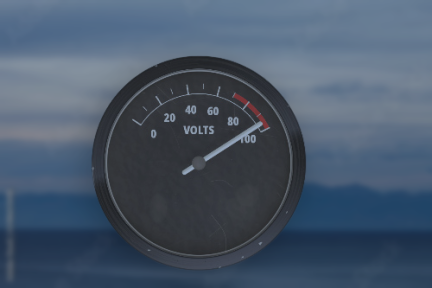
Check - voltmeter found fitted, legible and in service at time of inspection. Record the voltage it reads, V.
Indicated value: 95 V
